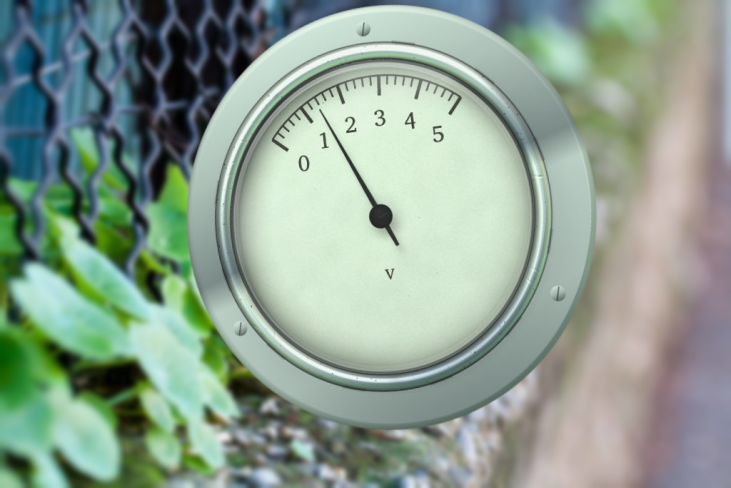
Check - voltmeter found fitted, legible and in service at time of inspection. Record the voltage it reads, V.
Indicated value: 1.4 V
